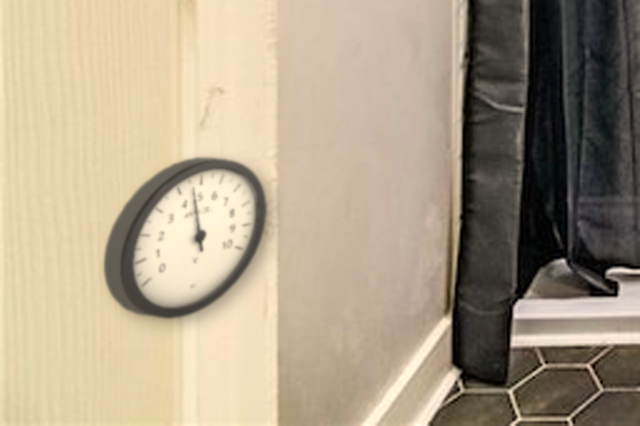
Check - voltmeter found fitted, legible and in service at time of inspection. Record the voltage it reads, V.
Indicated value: 4.5 V
